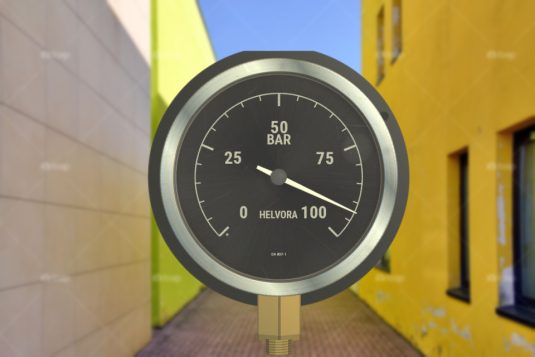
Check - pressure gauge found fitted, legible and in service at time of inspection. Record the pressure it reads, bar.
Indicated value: 92.5 bar
